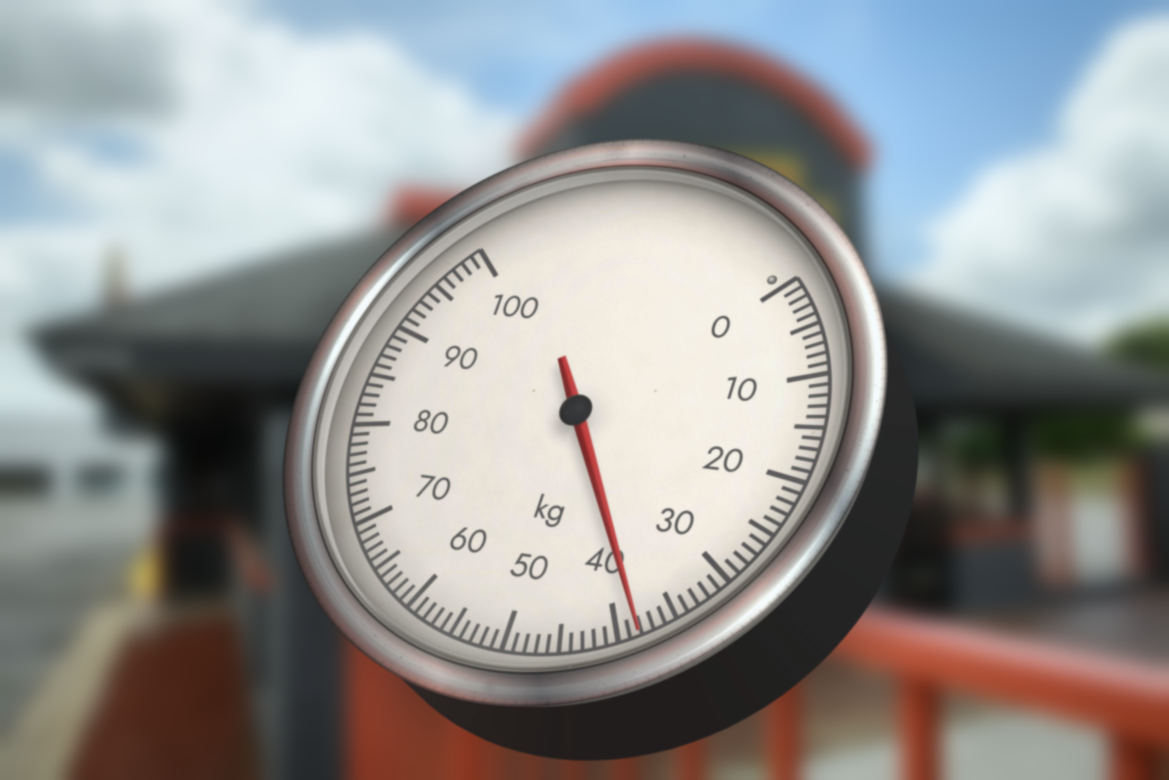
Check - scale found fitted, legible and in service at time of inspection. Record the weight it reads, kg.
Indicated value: 38 kg
